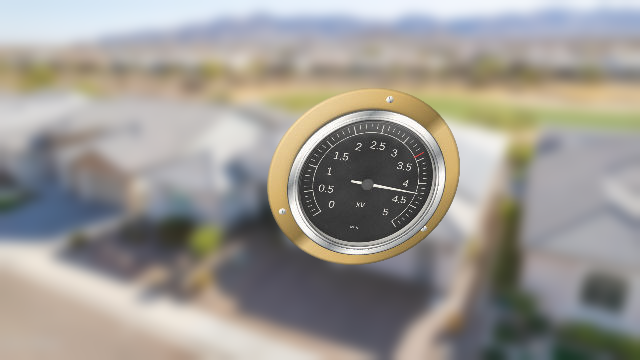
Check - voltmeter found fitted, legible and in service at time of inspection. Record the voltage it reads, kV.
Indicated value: 4.2 kV
